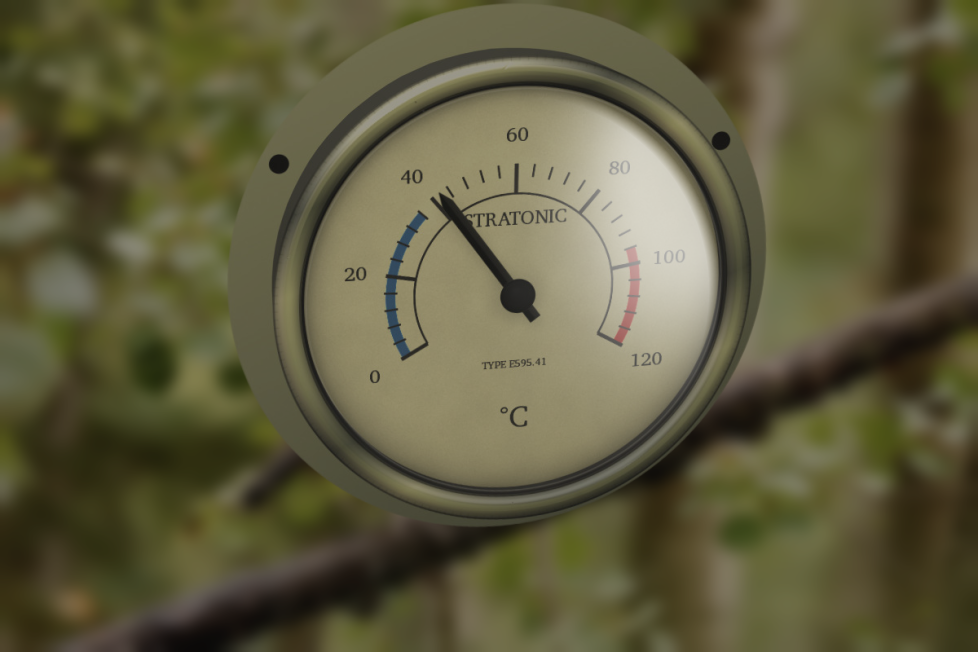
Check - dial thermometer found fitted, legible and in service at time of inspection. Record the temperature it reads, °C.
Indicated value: 42 °C
